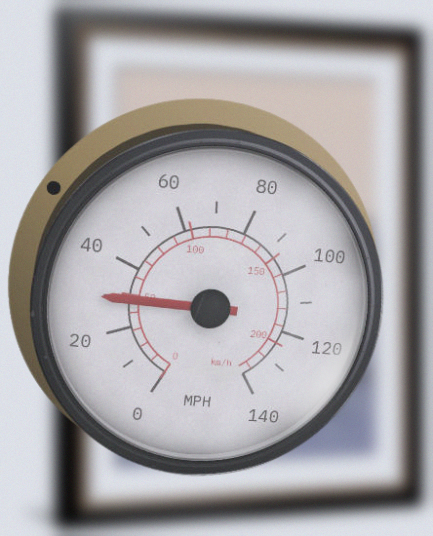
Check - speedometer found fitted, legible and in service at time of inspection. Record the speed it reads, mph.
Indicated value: 30 mph
